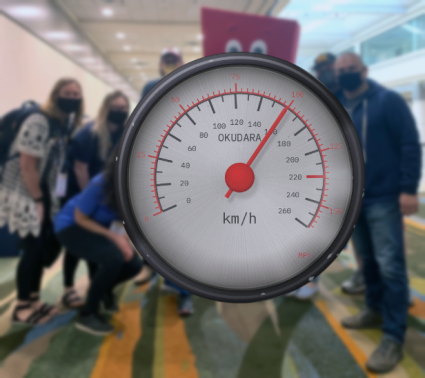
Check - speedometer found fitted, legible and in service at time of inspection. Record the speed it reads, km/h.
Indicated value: 160 km/h
